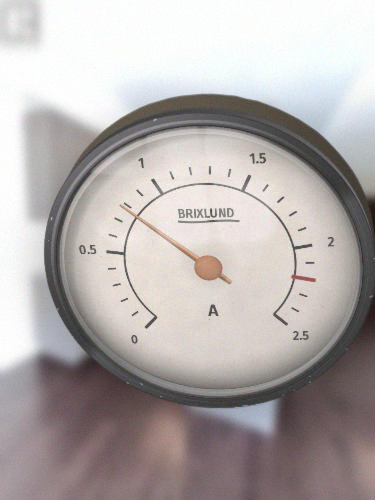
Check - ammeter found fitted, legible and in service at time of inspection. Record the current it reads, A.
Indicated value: 0.8 A
